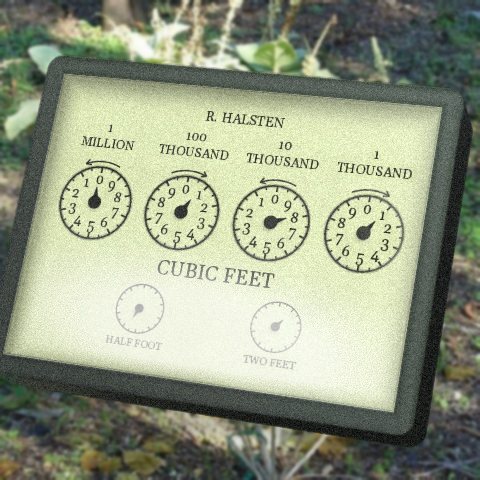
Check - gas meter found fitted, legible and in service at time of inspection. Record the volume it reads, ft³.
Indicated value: 8100 ft³
